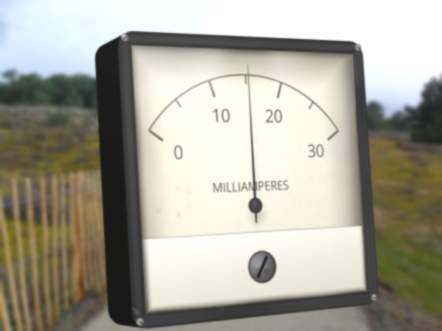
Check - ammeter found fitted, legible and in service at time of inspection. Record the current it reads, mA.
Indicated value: 15 mA
